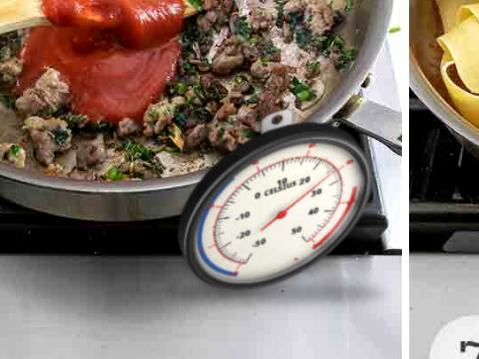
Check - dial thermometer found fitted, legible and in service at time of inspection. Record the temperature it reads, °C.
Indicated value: 25 °C
